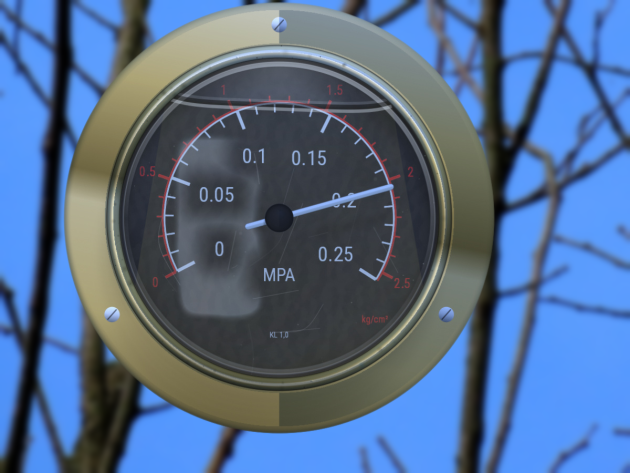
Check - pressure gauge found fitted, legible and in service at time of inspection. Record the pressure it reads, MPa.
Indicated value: 0.2 MPa
